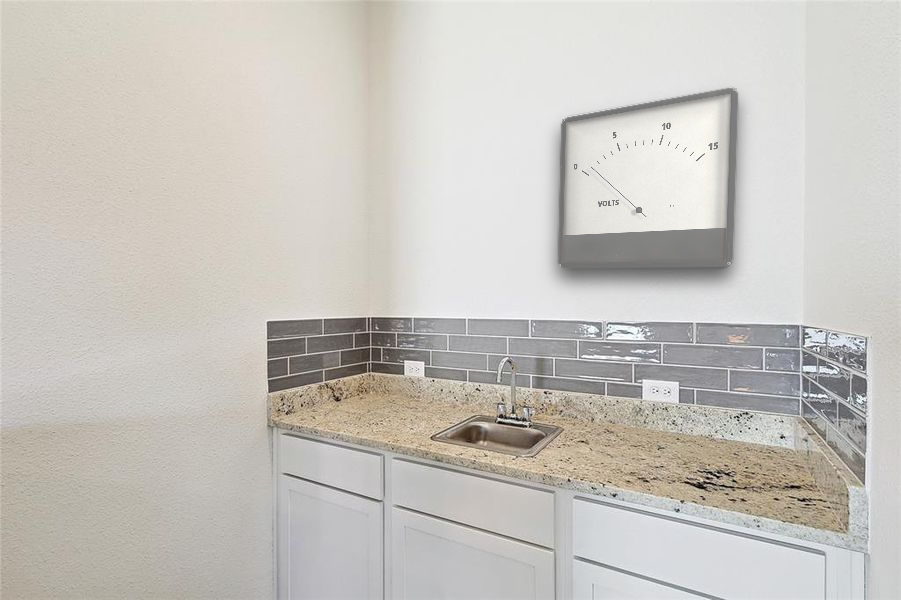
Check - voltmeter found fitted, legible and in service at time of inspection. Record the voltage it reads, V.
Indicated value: 1 V
